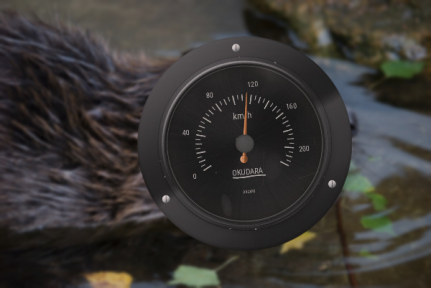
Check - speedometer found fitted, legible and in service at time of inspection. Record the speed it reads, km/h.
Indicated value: 115 km/h
